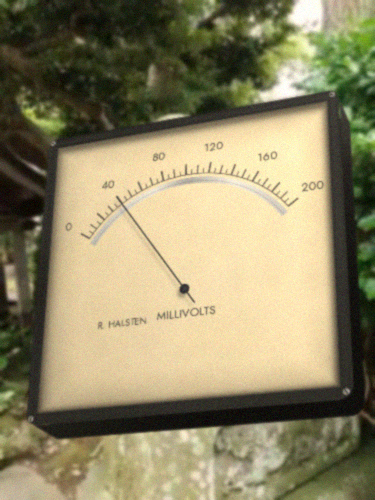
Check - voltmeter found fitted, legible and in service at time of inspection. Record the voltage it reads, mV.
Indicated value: 40 mV
